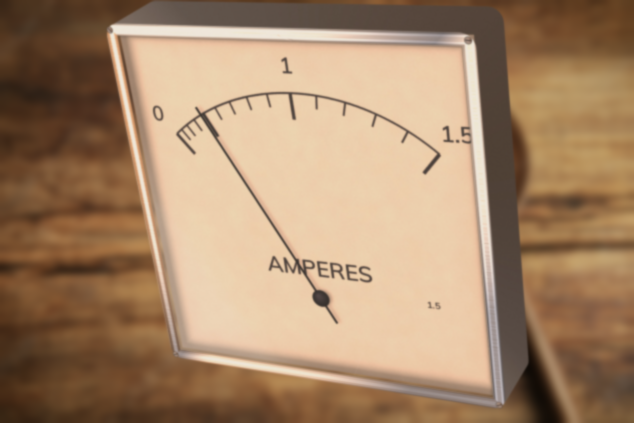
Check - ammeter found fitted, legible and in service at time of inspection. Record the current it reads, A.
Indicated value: 0.5 A
